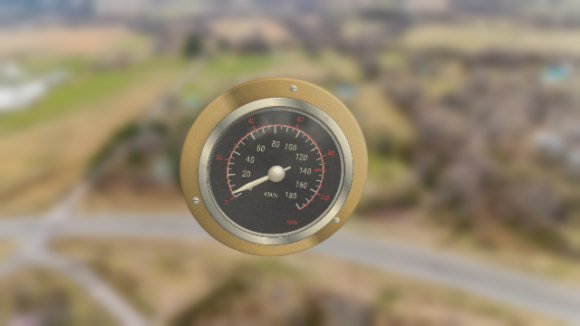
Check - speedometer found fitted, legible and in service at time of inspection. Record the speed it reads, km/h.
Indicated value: 5 km/h
